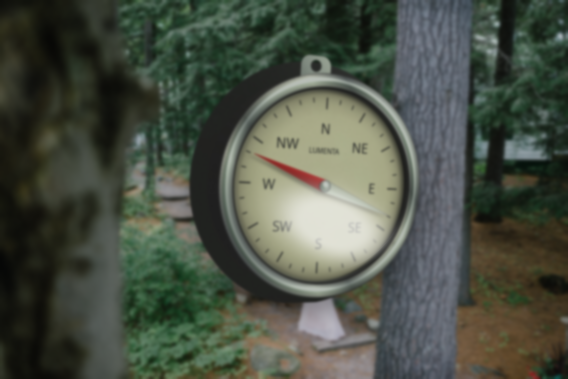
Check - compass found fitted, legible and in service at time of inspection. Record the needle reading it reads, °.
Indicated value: 290 °
